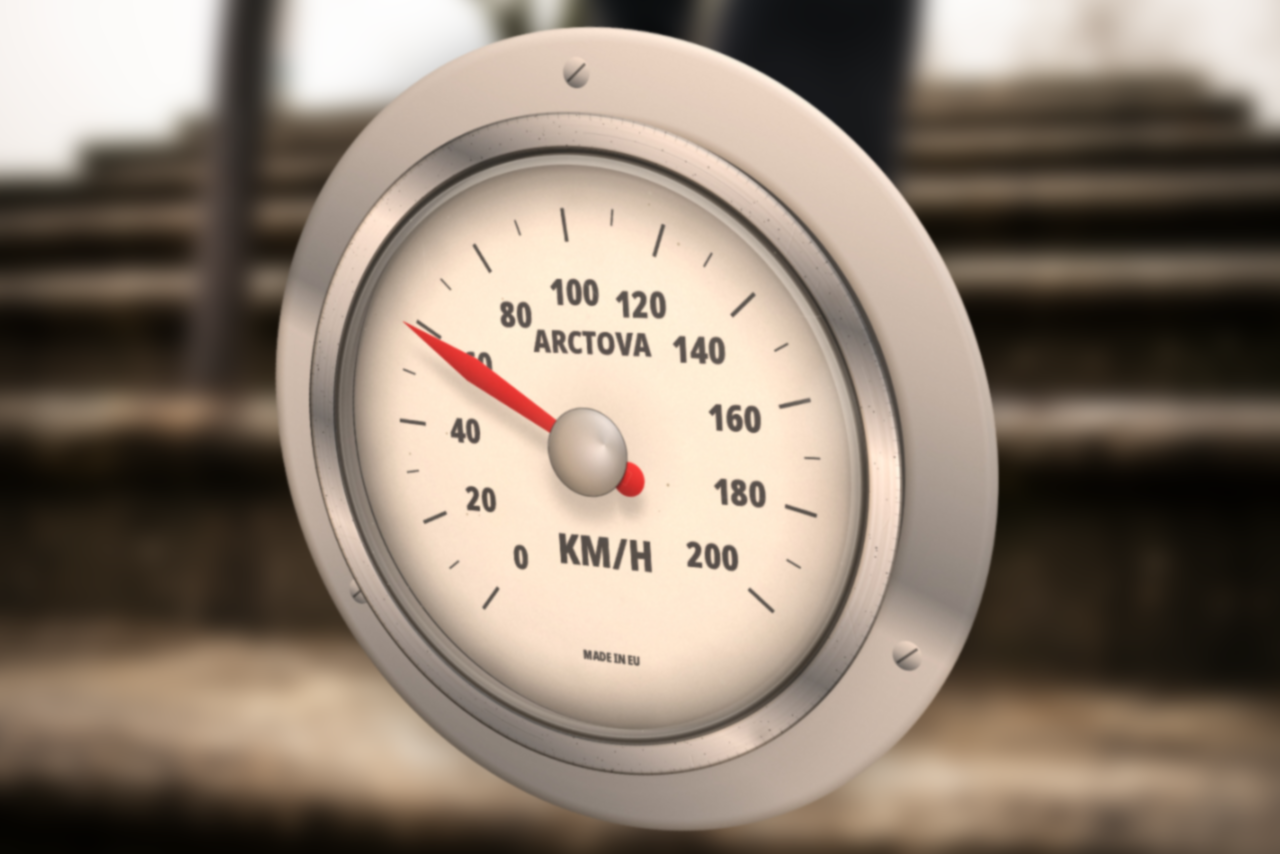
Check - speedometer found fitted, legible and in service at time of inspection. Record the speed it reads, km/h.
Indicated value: 60 km/h
